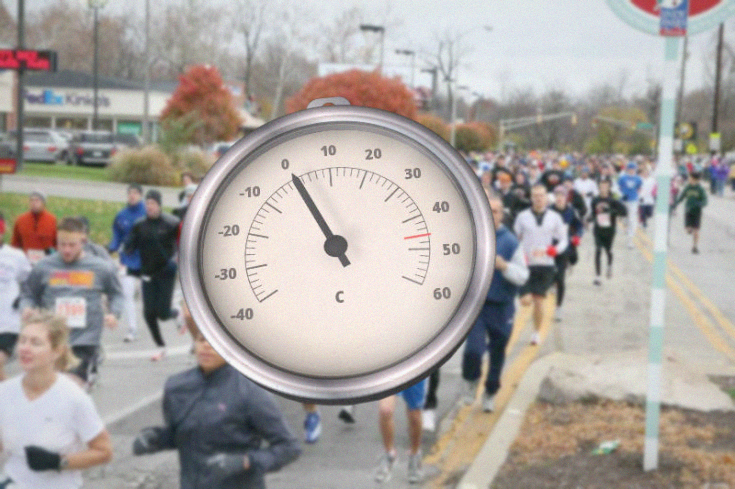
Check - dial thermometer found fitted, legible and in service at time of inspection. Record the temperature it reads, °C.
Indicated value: 0 °C
